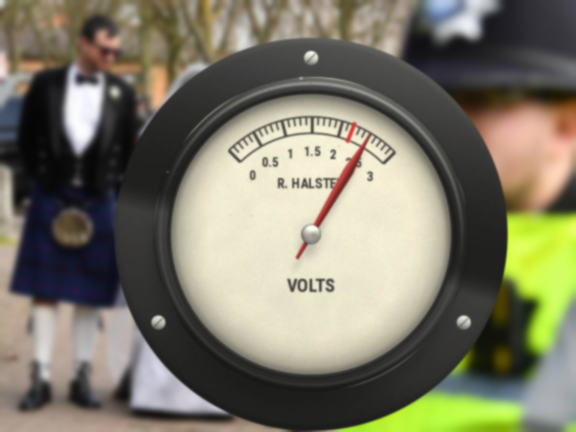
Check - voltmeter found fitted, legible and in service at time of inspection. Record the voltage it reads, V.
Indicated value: 2.5 V
